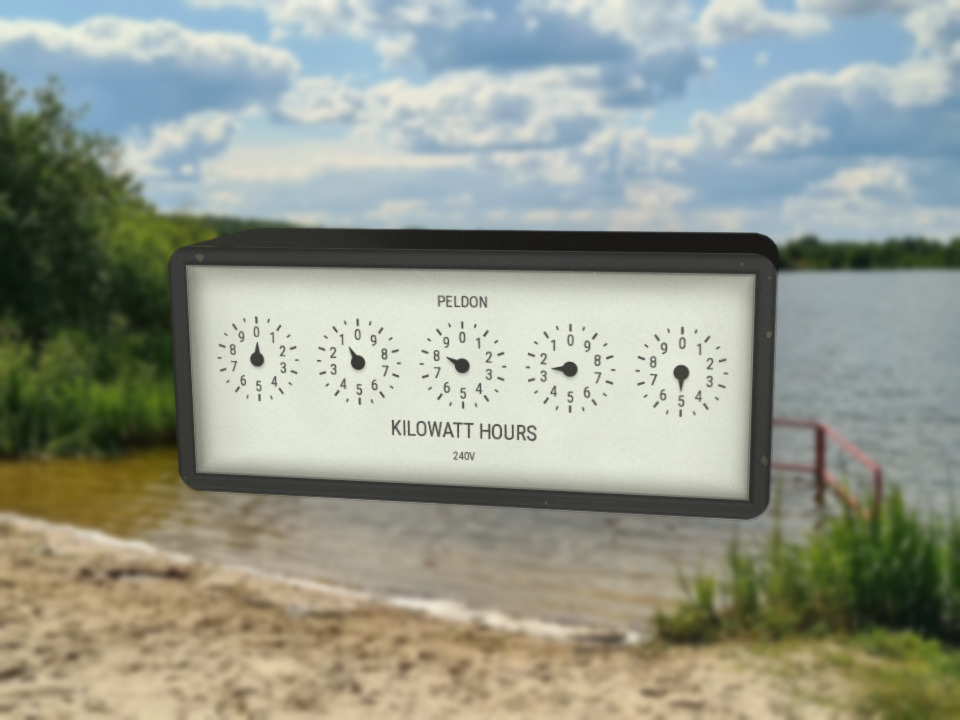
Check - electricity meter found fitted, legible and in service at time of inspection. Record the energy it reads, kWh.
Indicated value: 825 kWh
